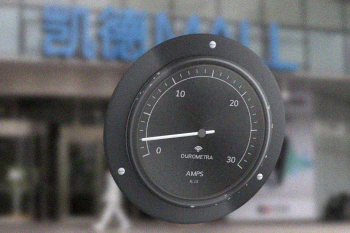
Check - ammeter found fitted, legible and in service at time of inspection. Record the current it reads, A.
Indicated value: 2 A
